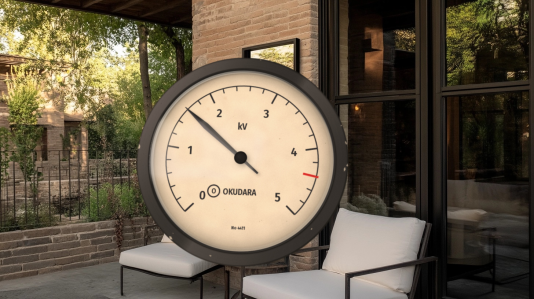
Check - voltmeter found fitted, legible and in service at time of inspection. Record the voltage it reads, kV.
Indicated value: 1.6 kV
